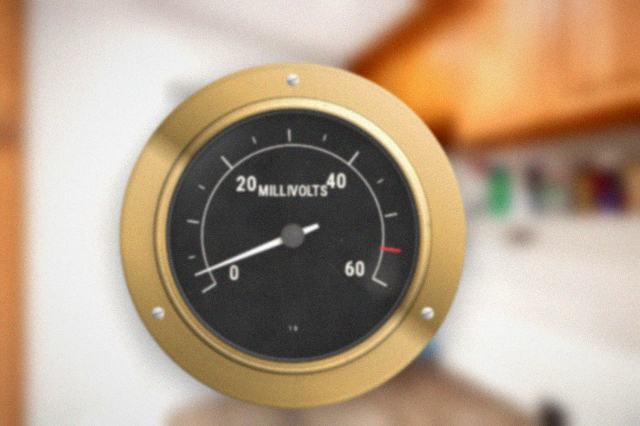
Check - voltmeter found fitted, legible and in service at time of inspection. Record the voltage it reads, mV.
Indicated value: 2.5 mV
